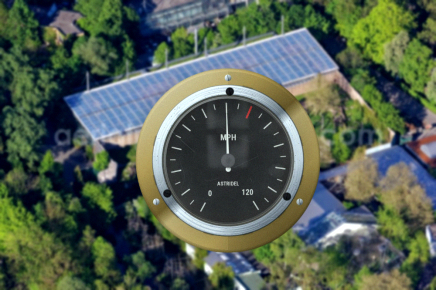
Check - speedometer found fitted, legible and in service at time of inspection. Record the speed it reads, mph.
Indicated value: 60 mph
